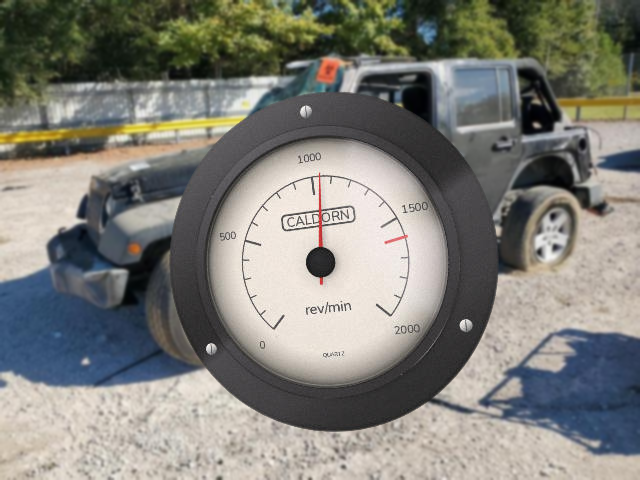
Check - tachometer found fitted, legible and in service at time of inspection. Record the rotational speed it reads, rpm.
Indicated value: 1050 rpm
